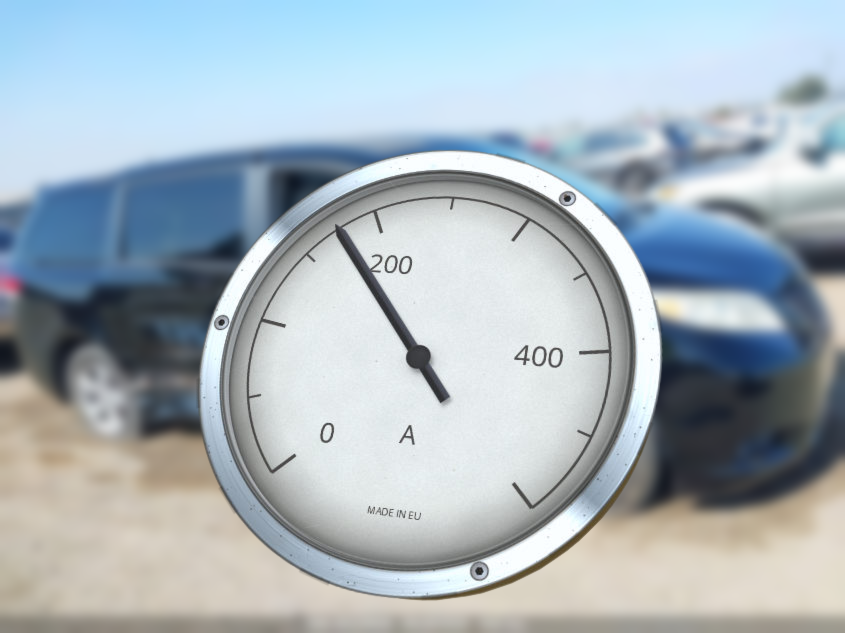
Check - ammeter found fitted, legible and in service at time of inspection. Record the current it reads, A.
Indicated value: 175 A
